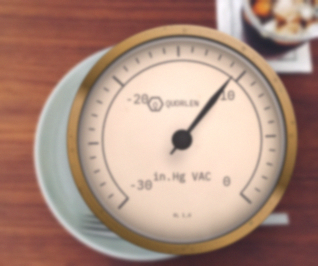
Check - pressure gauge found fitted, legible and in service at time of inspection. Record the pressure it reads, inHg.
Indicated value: -10.5 inHg
